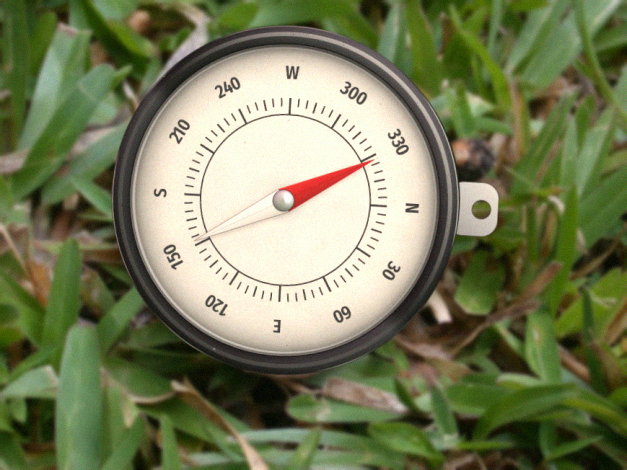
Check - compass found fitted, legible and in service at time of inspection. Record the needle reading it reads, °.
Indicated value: 332.5 °
